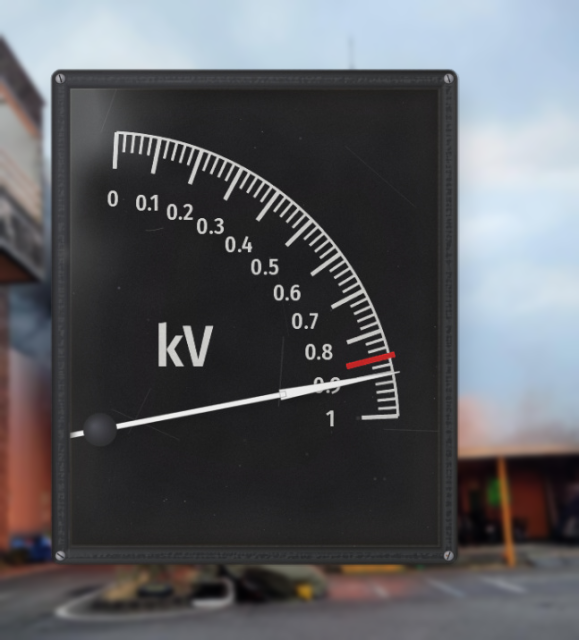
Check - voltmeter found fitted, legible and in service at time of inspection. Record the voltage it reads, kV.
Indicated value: 0.9 kV
